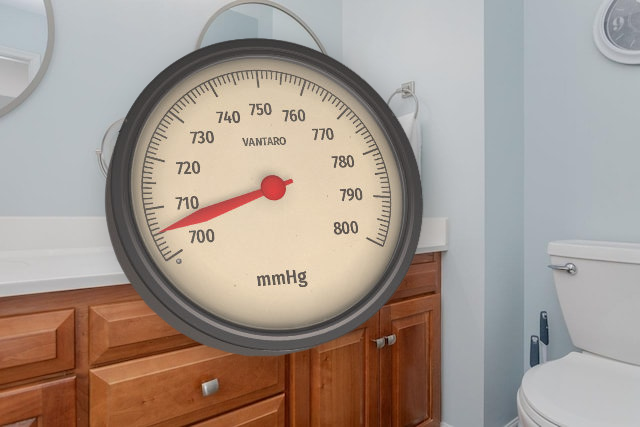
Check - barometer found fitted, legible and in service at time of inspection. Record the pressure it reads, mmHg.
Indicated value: 705 mmHg
